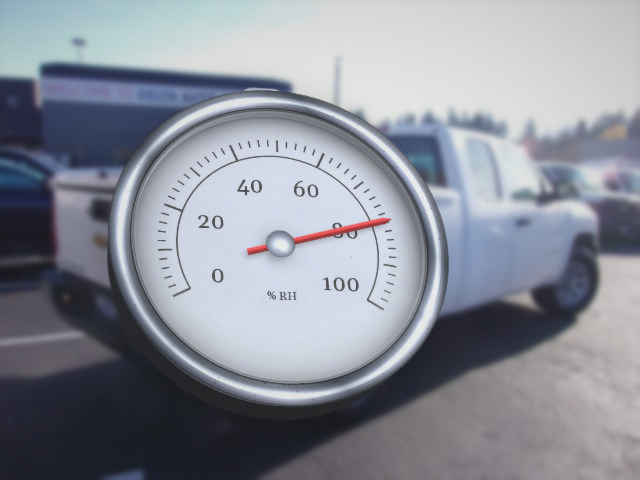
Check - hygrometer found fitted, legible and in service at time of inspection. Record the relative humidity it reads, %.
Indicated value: 80 %
